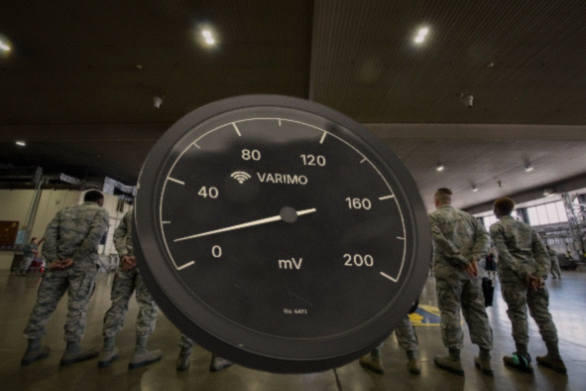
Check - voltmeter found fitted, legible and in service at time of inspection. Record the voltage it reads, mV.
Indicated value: 10 mV
